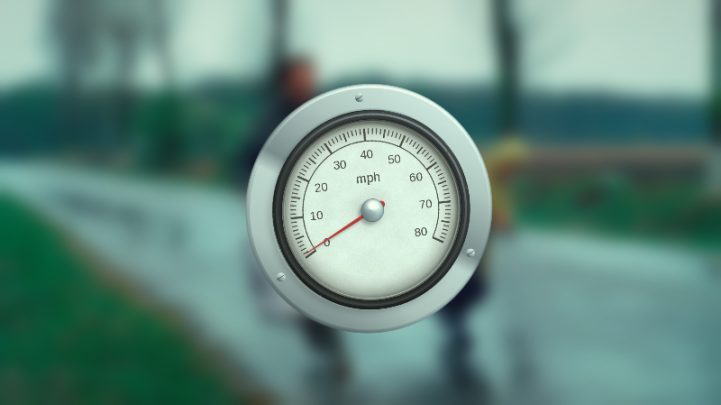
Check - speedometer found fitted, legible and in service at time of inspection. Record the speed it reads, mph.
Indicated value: 1 mph
